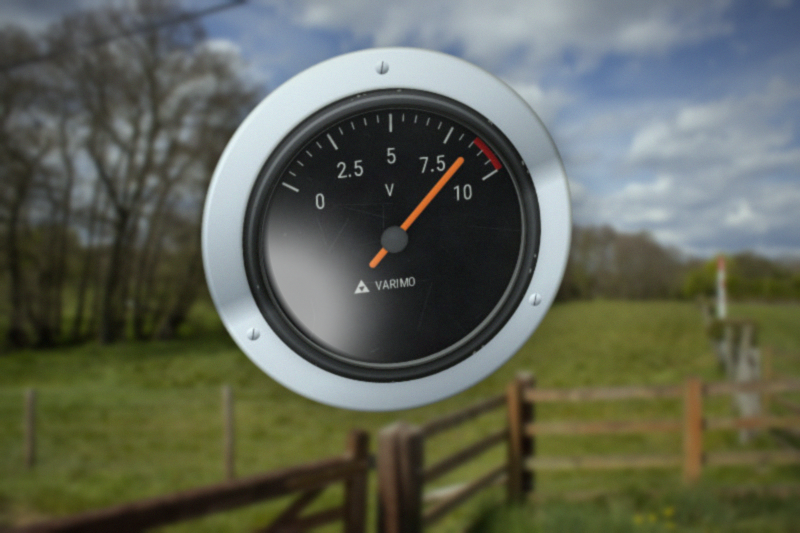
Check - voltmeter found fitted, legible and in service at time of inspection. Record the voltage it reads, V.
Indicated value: 8.5 V
